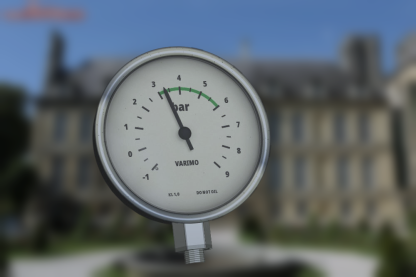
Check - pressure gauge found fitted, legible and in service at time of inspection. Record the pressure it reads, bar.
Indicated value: 3.25 bar
